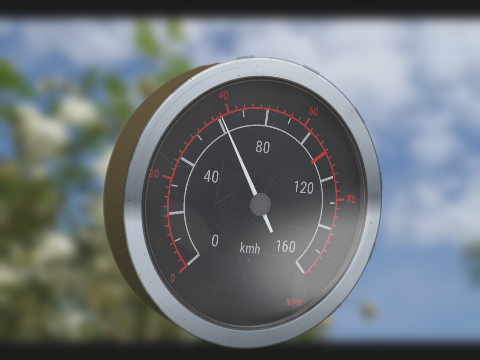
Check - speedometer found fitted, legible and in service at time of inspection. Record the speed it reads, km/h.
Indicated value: 60 km/h
